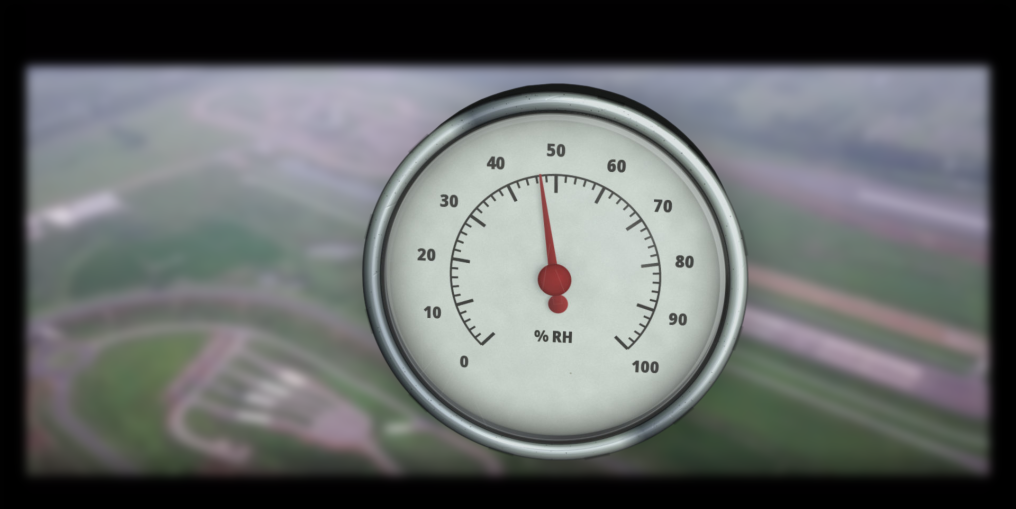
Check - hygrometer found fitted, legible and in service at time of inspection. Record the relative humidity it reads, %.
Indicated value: 47 %
